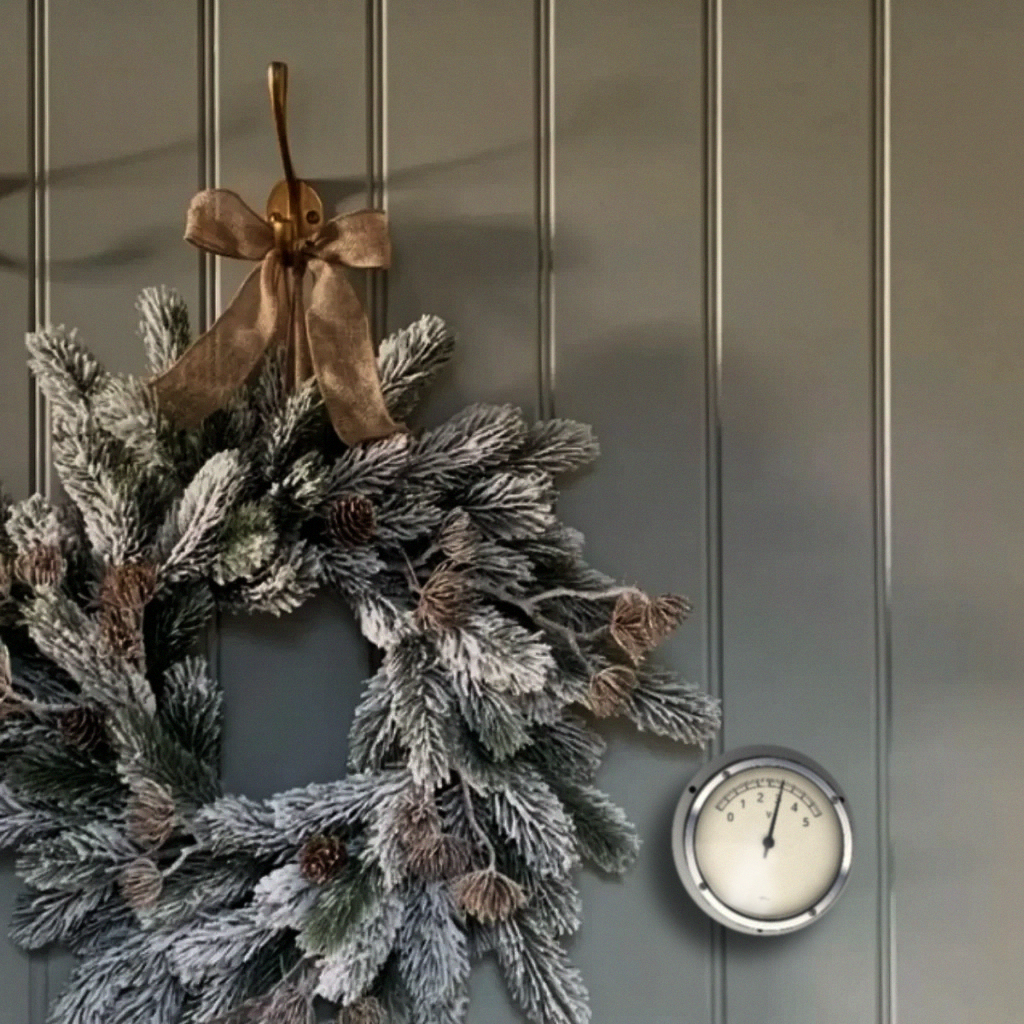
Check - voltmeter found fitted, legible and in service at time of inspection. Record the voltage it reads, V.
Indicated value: 3 V
